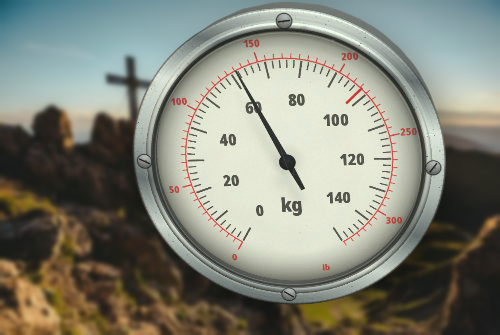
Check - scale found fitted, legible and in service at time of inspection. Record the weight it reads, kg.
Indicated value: 62 kg
